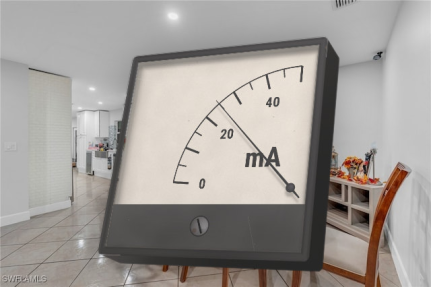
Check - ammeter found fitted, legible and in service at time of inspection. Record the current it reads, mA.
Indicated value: 25 mA
